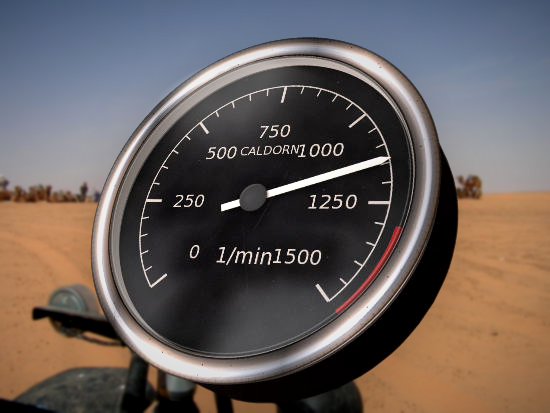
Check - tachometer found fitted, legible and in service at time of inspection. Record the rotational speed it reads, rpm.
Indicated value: 1150 rpm
